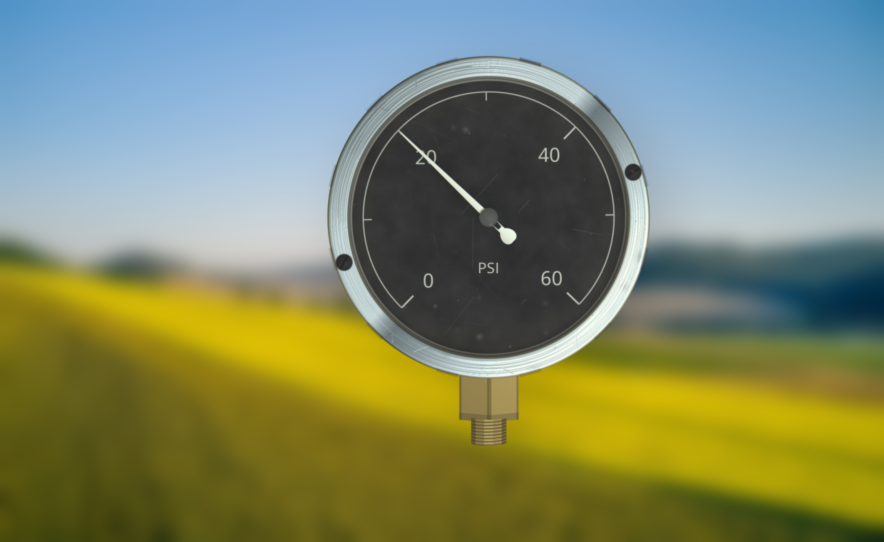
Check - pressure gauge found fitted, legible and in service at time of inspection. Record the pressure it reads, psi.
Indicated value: 20 psi
